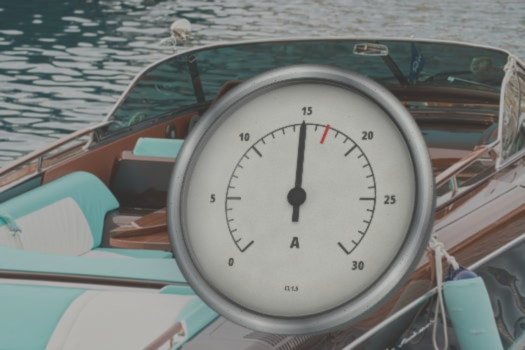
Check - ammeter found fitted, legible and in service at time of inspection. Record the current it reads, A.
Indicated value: 15 A
